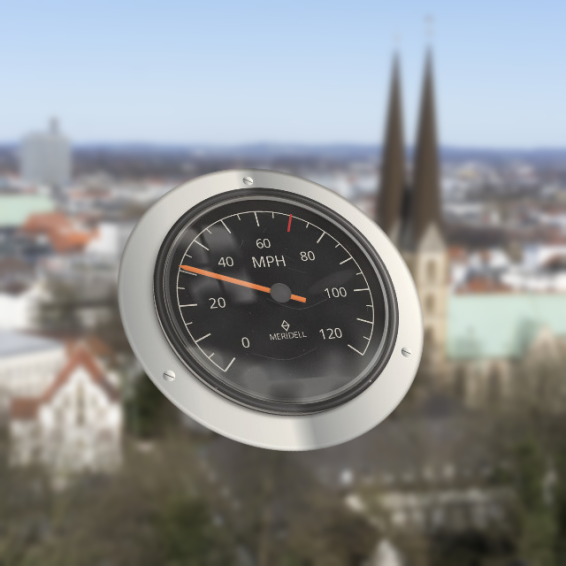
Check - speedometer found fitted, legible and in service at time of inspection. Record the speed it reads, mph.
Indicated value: 30 mph
